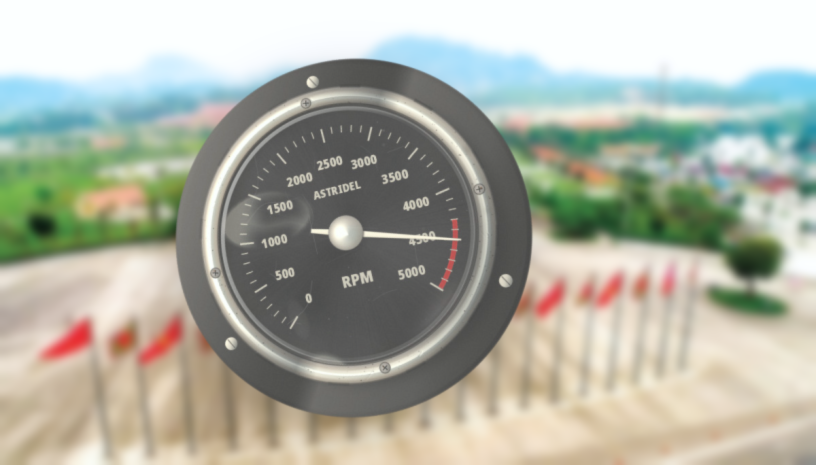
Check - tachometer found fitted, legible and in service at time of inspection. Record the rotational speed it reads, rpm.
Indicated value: 4500 rpm
